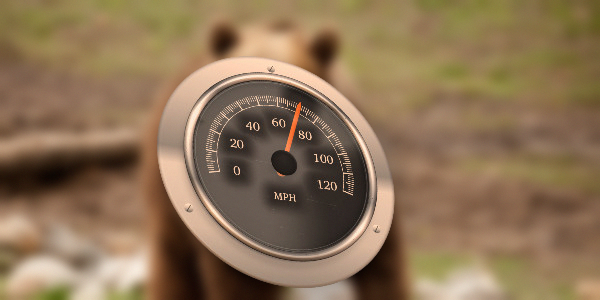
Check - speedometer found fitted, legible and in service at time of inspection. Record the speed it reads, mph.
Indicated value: 70 mph
